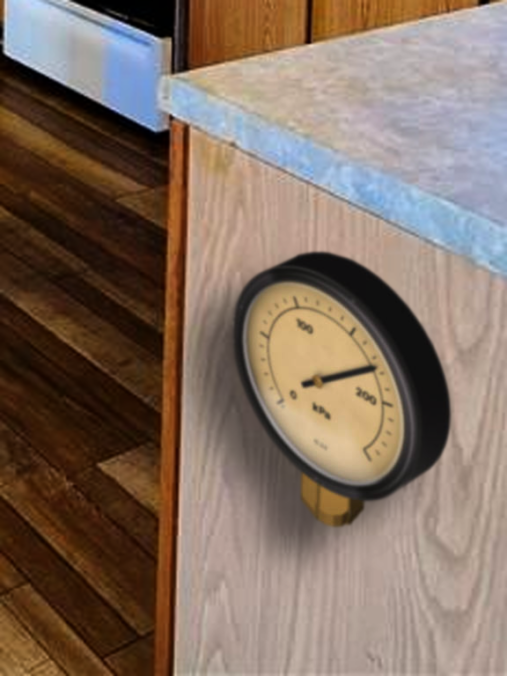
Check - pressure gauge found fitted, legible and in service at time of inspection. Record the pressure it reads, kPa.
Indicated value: 175 kPa
